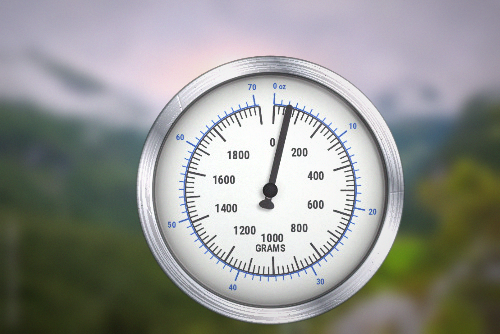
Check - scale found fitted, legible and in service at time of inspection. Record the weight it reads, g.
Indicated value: 60 g
